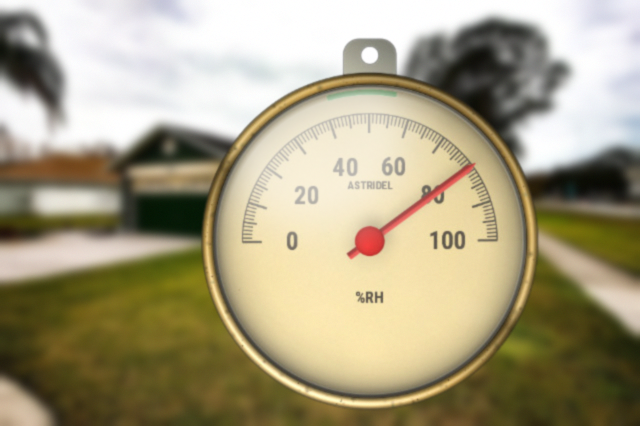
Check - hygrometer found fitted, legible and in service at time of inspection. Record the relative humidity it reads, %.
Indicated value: 80 %
